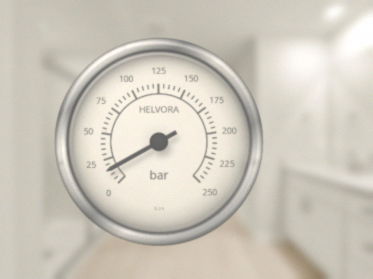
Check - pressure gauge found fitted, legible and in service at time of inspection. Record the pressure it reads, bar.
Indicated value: 15 bar
